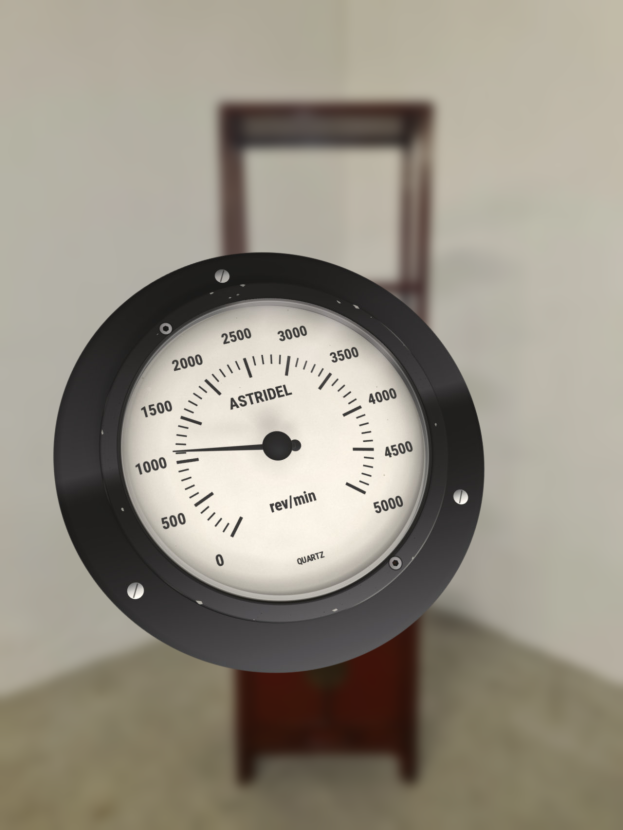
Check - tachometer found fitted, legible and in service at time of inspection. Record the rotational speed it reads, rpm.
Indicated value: 1100 rpm
